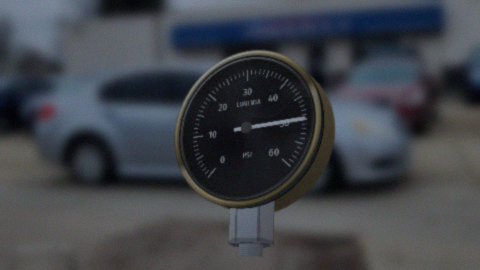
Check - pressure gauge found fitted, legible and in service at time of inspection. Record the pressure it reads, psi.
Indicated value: 50 psi
